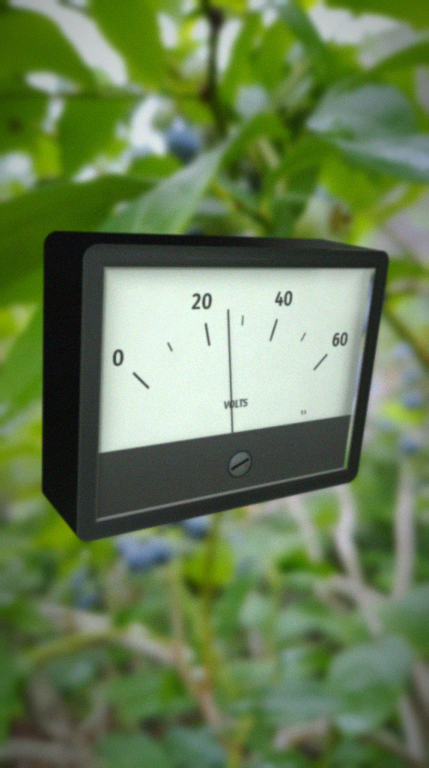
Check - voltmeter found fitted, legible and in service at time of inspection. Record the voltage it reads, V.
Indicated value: 25 V
